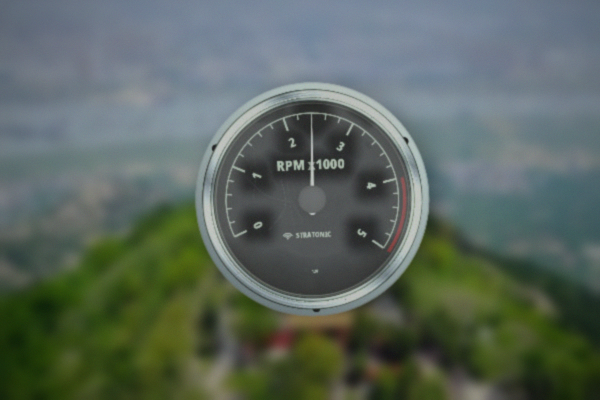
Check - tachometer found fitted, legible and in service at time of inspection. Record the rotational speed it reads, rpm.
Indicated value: 2400 rpm
